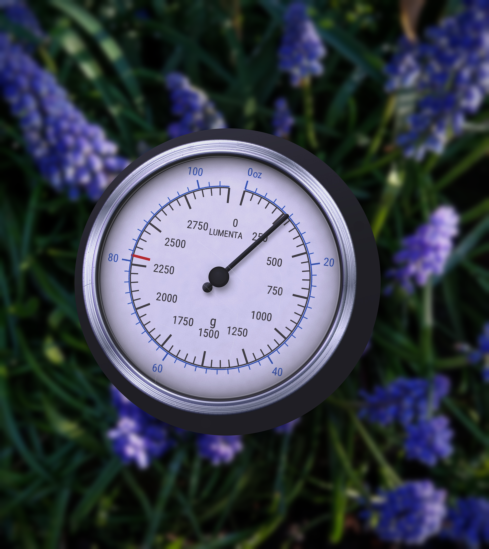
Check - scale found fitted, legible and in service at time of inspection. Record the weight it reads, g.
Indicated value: 275 g
